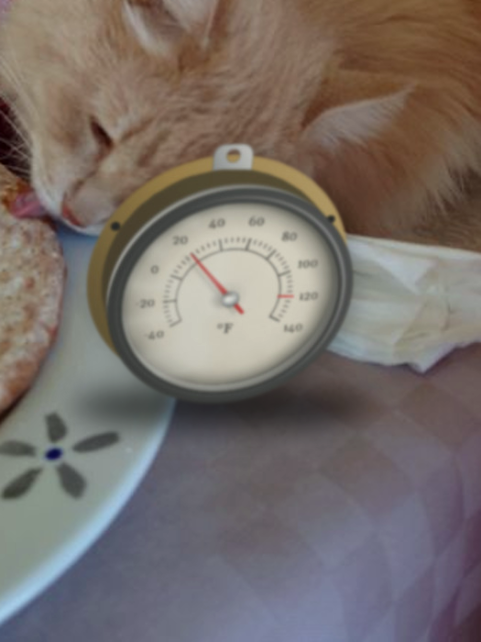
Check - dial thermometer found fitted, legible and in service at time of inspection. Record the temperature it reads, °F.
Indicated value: 20 °F
